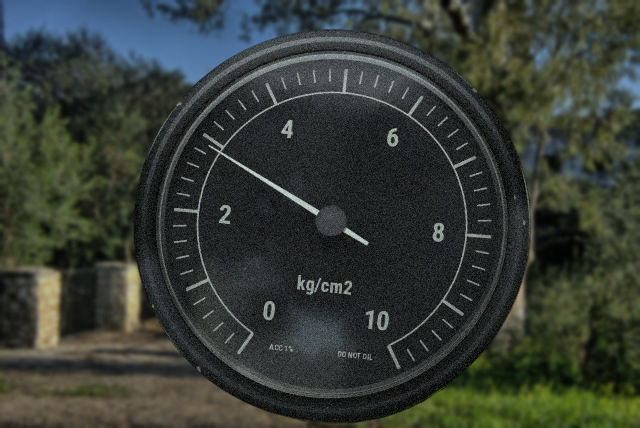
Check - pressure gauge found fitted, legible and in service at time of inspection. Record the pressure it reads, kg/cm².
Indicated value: 2.9 kg/cm²
